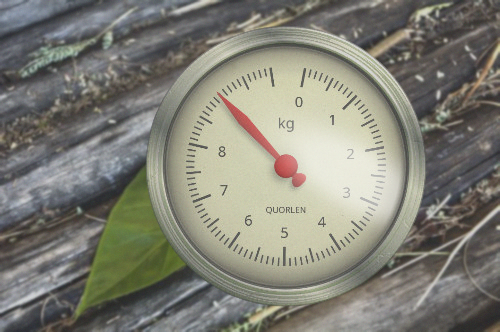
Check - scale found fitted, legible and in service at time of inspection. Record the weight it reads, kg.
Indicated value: 9 kg
